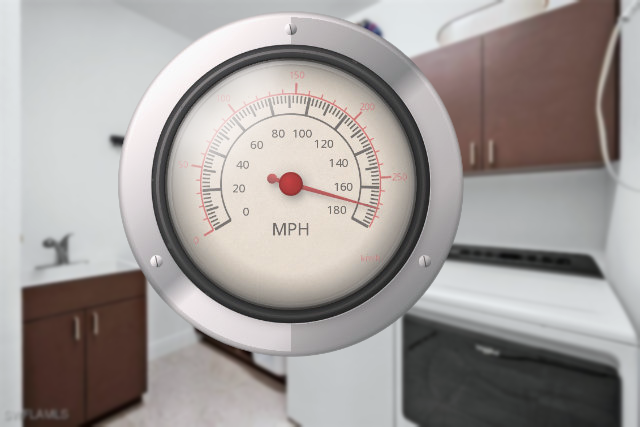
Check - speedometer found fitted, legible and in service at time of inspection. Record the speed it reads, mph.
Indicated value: 170 mph
